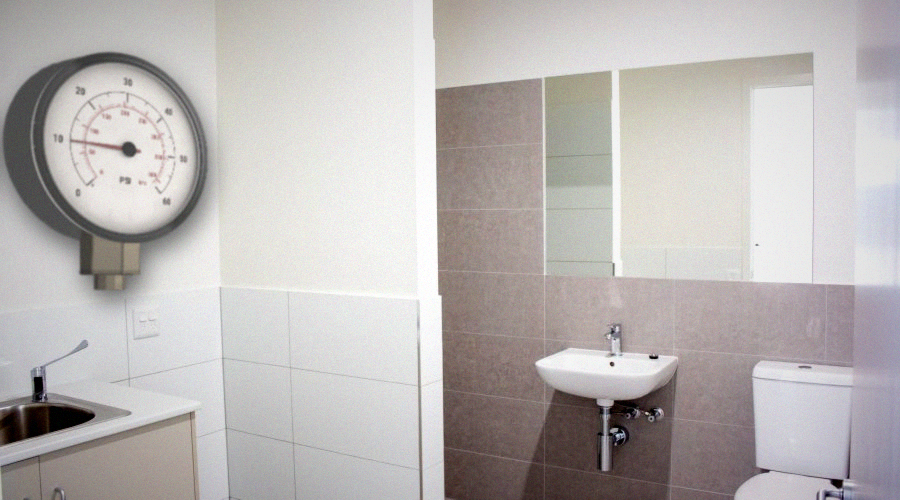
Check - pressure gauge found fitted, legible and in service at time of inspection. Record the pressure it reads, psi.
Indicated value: 10 psi
